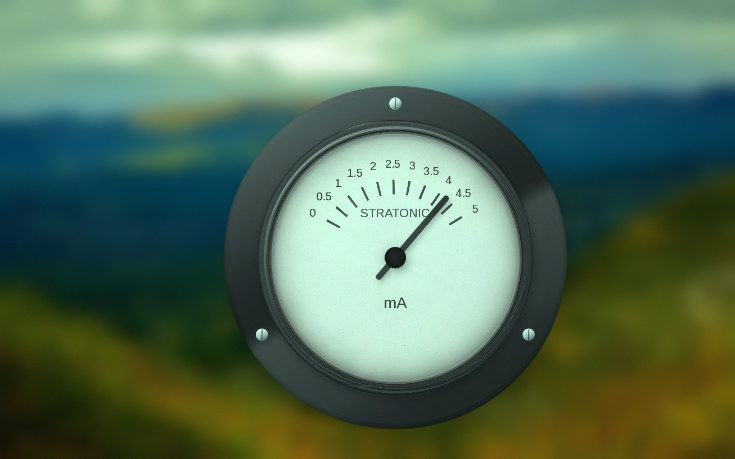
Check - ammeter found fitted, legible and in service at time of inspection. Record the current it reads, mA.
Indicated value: 4.25 mA
